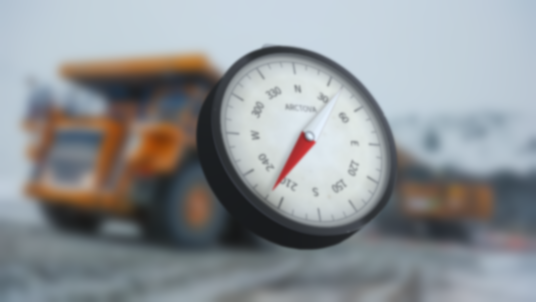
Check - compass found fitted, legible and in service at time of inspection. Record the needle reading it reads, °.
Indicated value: 220 °
